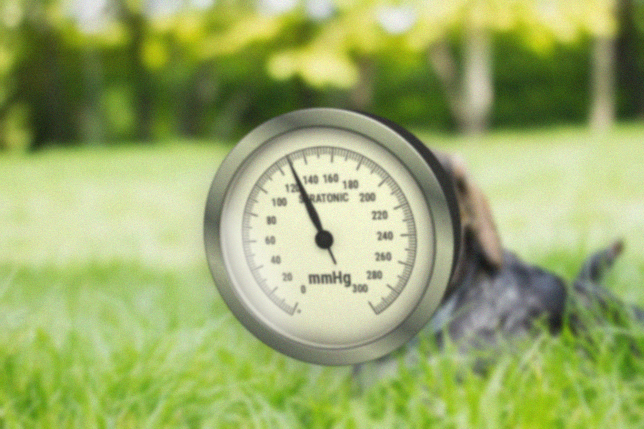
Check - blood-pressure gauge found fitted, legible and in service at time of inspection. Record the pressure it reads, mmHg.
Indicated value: 130 mmHg
